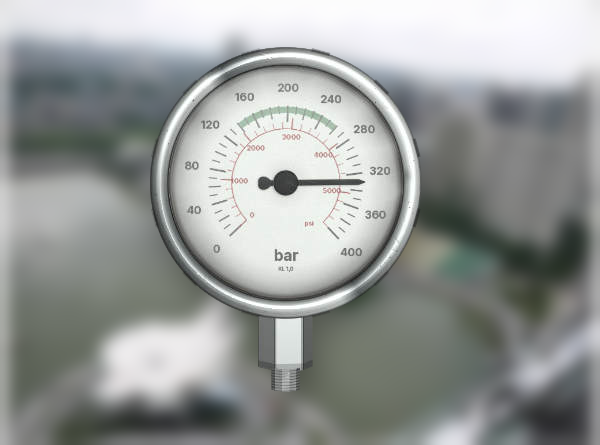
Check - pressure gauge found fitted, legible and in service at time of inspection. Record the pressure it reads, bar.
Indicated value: 330 bar
